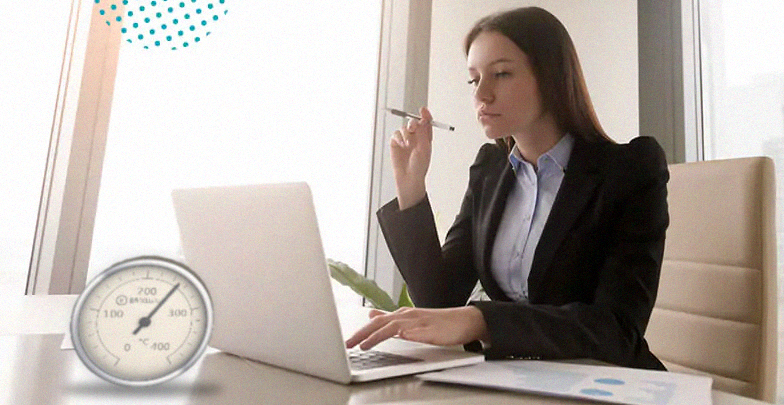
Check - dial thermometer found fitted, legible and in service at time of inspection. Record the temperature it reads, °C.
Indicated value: 250 °C
